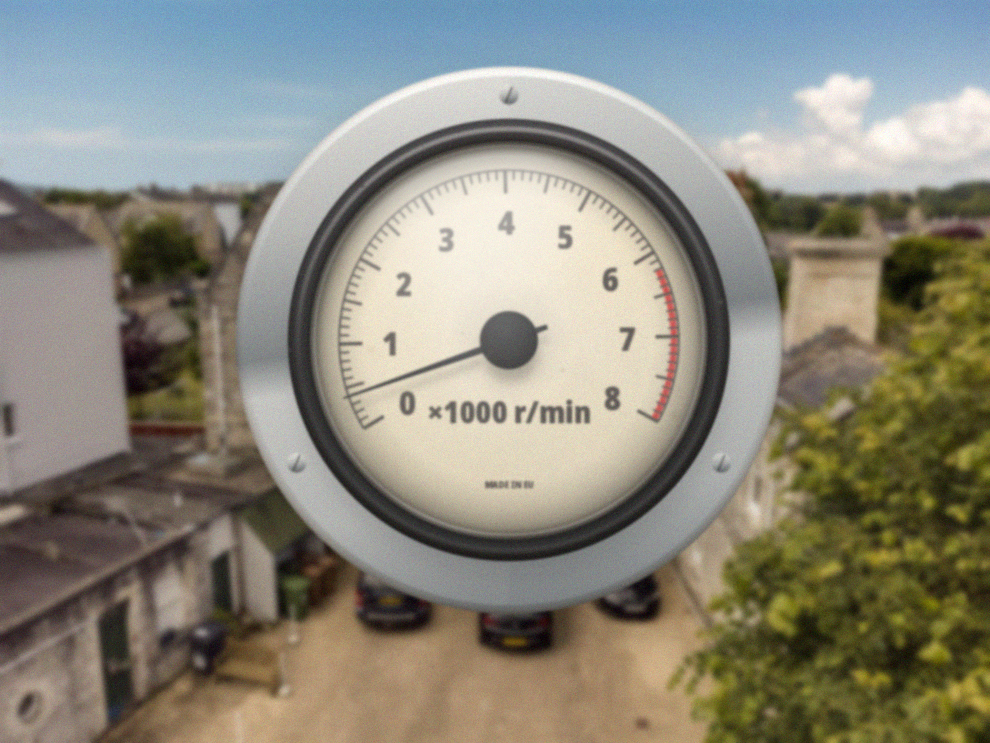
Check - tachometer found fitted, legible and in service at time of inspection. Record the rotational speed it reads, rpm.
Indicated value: 400 rpm
